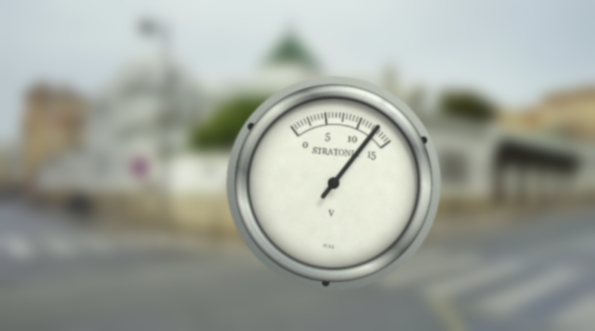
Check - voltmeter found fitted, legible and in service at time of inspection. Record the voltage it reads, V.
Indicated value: 12.5 V
